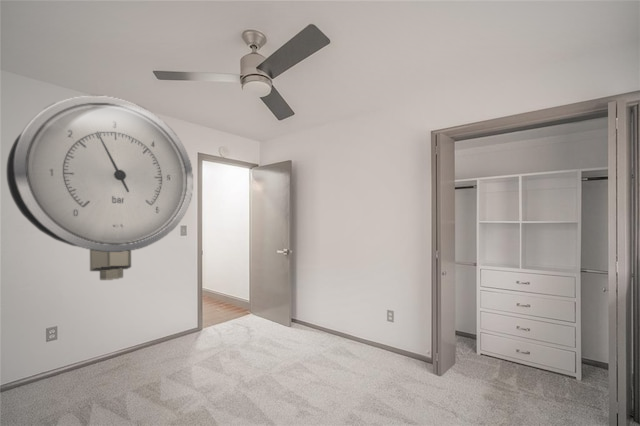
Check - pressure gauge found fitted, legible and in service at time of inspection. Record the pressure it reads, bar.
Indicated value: 2.5 bar
